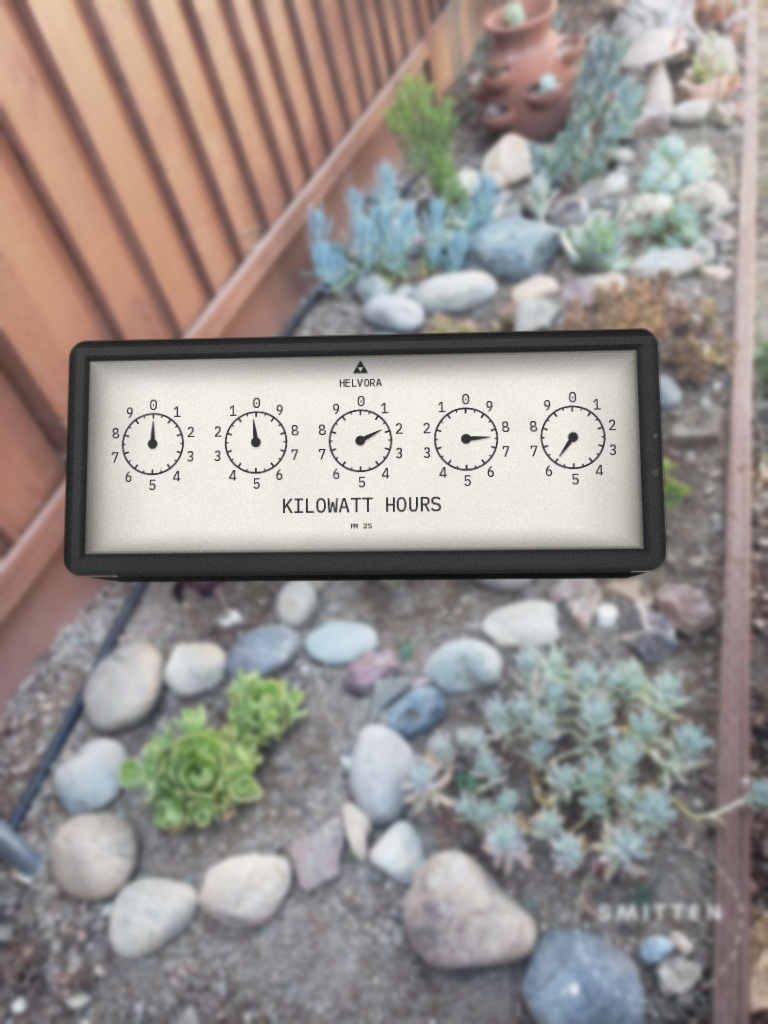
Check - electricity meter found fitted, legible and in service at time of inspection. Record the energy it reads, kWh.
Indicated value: 176 kWh
